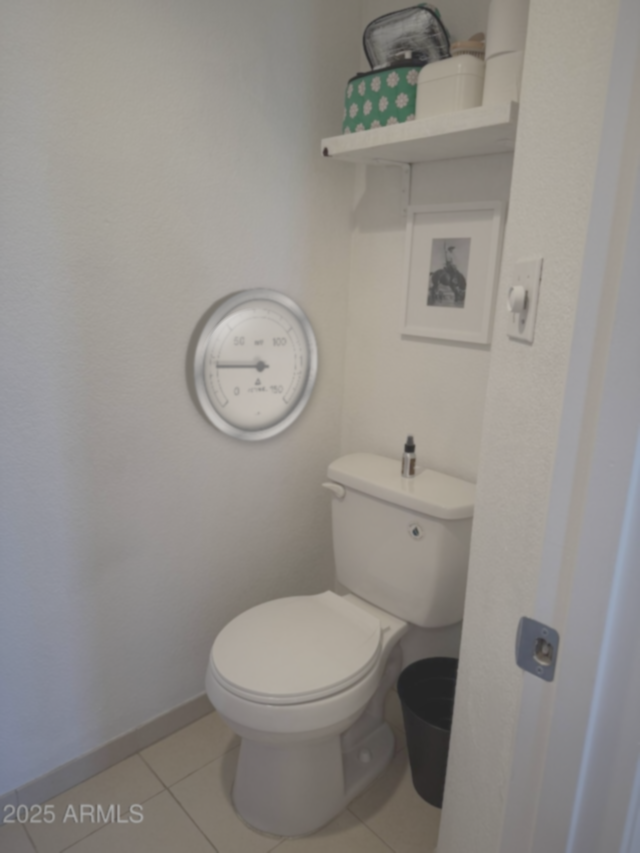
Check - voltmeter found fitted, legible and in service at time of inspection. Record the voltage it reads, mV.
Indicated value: 25 mV
